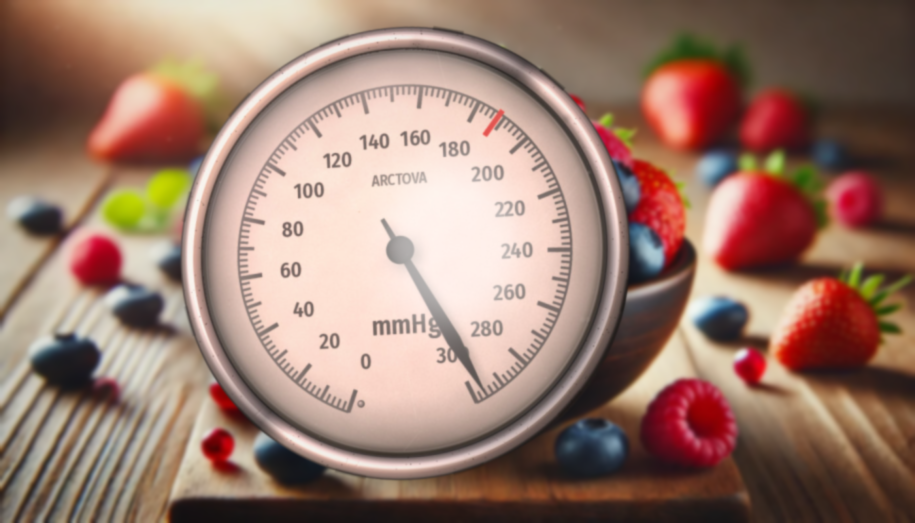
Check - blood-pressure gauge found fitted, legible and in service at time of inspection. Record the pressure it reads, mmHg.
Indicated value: 296 mmHg
